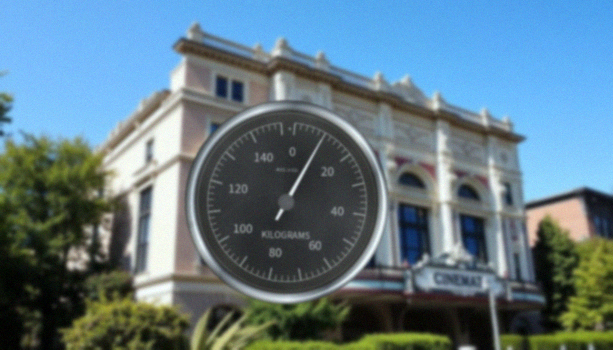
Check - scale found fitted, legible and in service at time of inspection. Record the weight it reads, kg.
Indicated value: 10 kg
